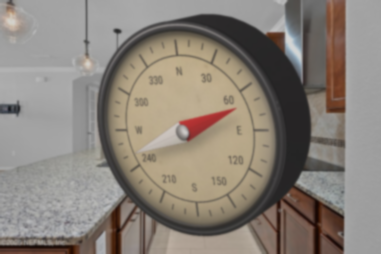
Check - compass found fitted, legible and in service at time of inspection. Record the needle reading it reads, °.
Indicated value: 70 °
